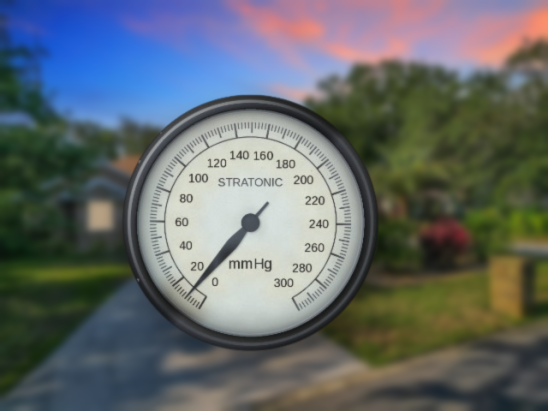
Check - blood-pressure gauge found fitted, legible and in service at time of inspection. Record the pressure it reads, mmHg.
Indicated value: 10 mmHg
